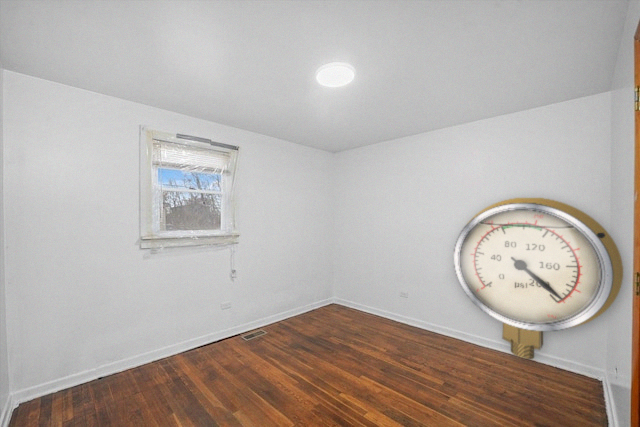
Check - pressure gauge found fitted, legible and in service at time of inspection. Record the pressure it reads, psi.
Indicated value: 195 psi
